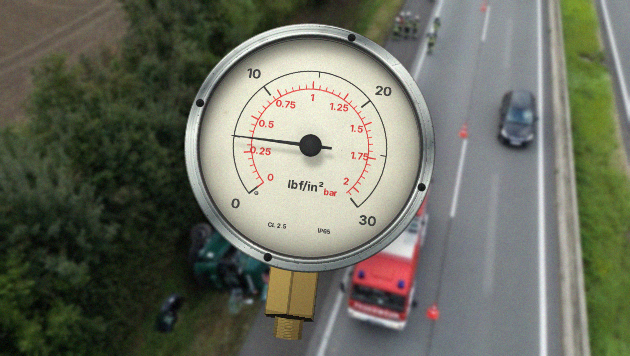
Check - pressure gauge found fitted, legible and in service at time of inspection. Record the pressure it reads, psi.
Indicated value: 5 psi
